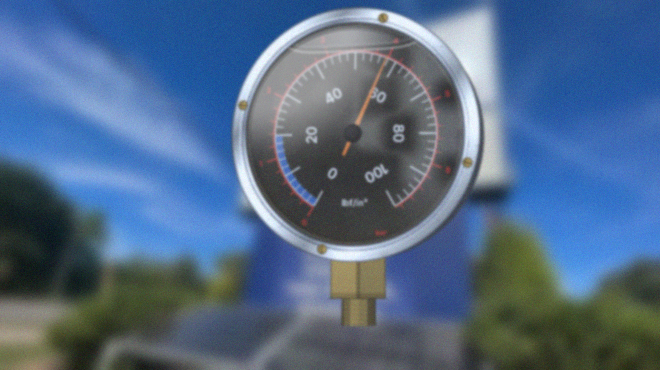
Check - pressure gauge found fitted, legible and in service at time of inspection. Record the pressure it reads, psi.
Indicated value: 58 psi
